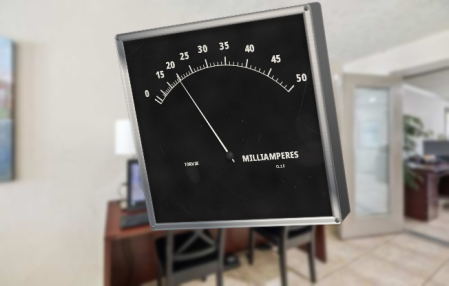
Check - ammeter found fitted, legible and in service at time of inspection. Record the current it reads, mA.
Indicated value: 20 mA
